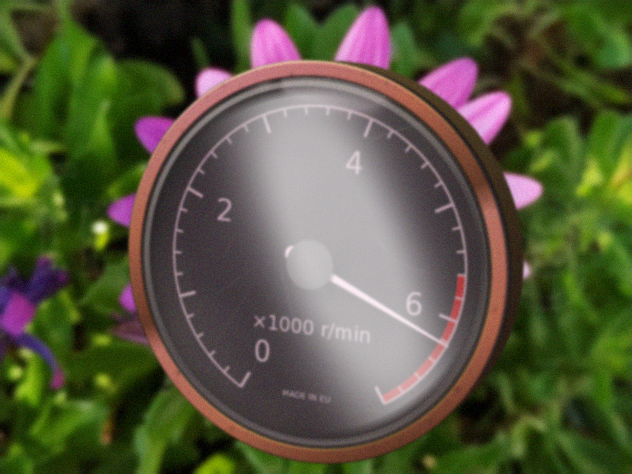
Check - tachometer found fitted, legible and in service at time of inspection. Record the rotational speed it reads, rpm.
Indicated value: 6200 rpm
